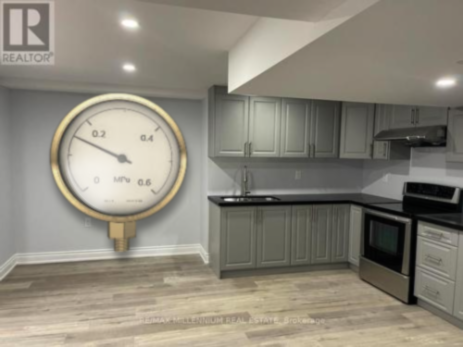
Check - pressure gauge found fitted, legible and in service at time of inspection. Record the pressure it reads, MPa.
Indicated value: 0.15 MPa
